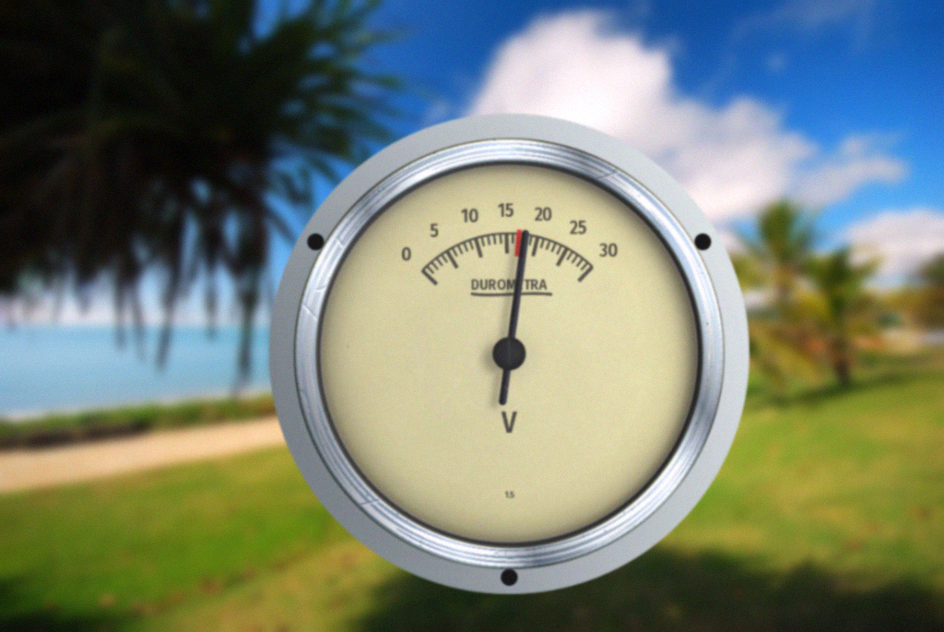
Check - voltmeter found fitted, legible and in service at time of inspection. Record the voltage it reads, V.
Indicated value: 18 V
